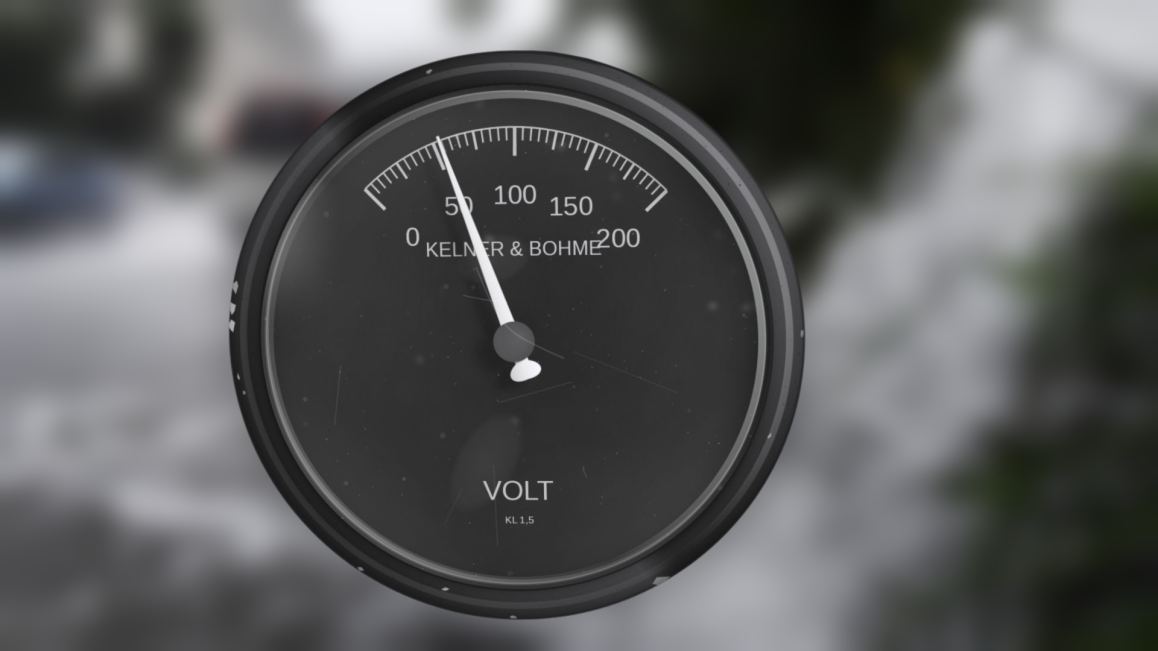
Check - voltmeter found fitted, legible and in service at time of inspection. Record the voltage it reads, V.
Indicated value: 55 V
